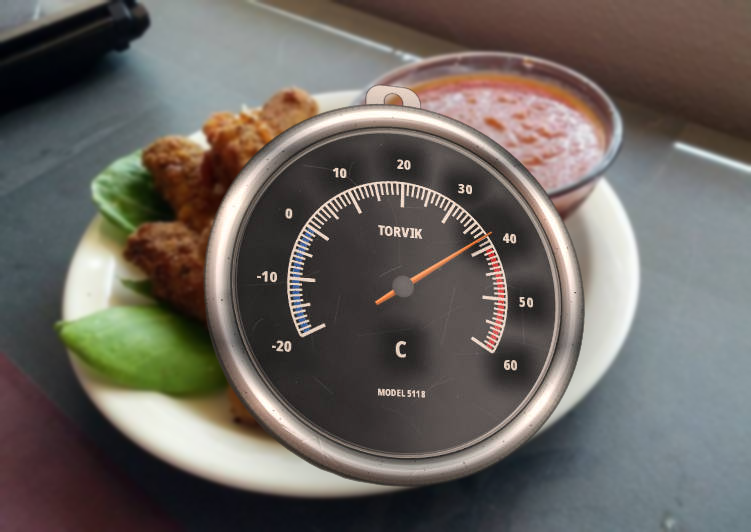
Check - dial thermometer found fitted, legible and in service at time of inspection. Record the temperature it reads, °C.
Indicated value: 38 °C
